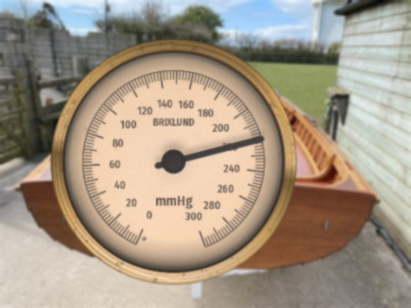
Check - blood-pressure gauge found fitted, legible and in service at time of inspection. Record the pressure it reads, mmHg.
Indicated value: 220 mmHg
